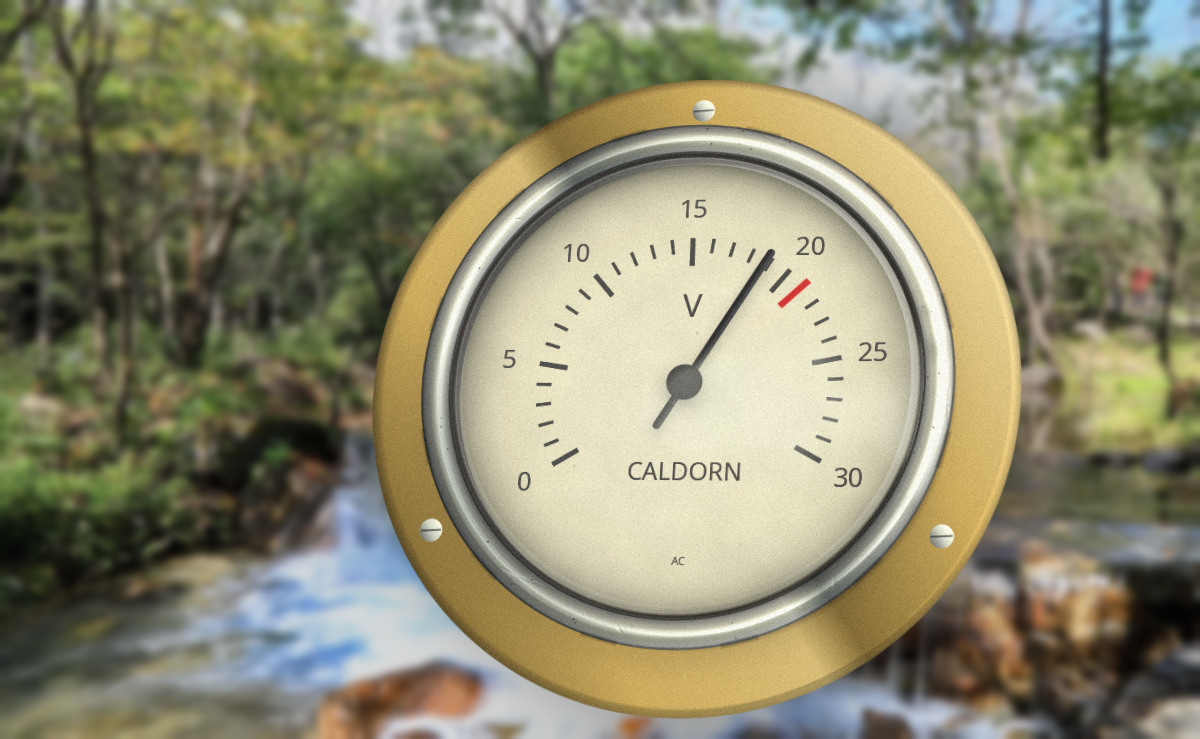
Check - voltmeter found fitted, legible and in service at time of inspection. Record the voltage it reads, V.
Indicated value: 19 V
